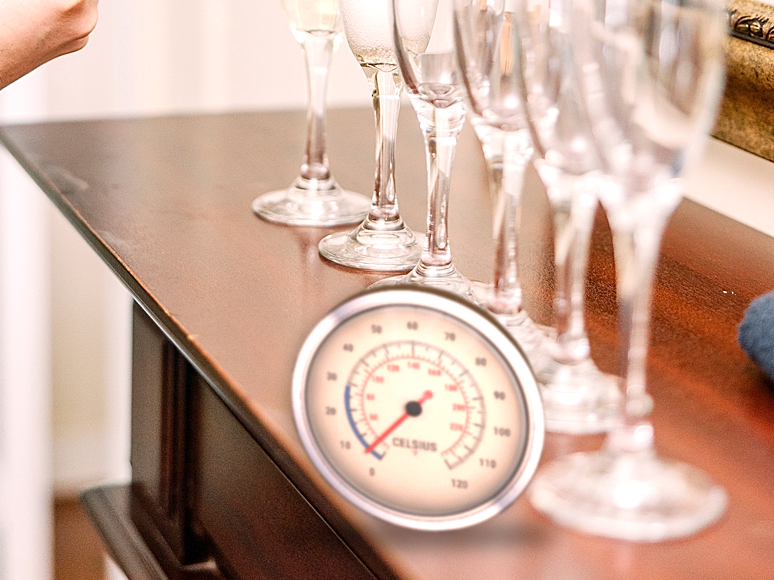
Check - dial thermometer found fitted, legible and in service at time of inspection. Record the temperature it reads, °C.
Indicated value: 5 °C
